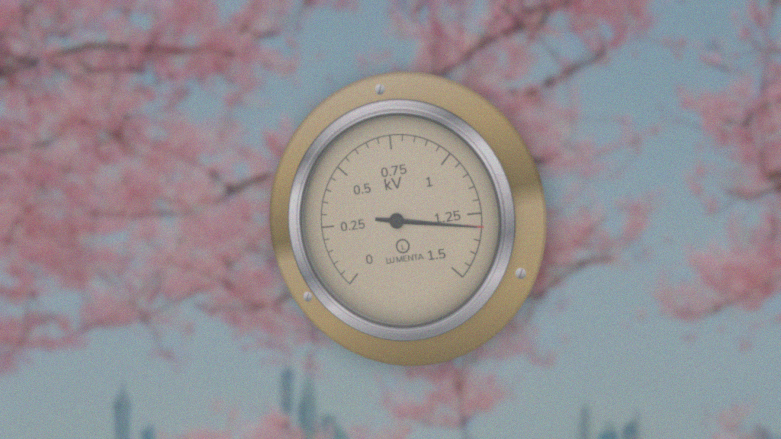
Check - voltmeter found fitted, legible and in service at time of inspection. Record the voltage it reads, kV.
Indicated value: 1.3 kV
